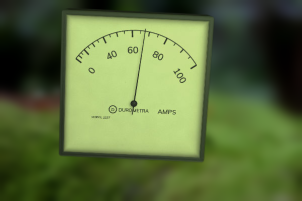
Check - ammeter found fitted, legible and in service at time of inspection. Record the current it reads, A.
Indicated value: 67.5 A
